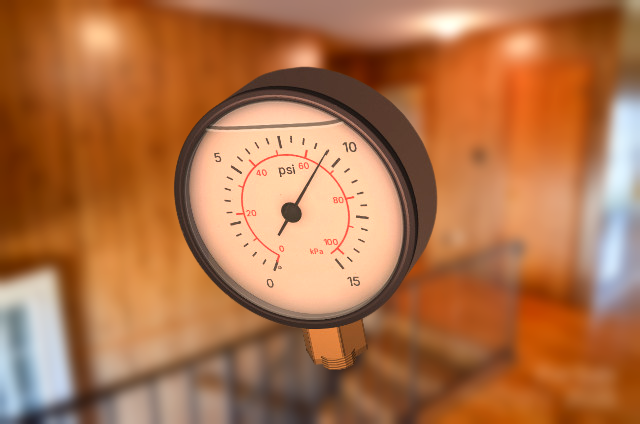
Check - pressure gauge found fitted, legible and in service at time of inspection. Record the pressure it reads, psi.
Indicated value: 9.5 psi
